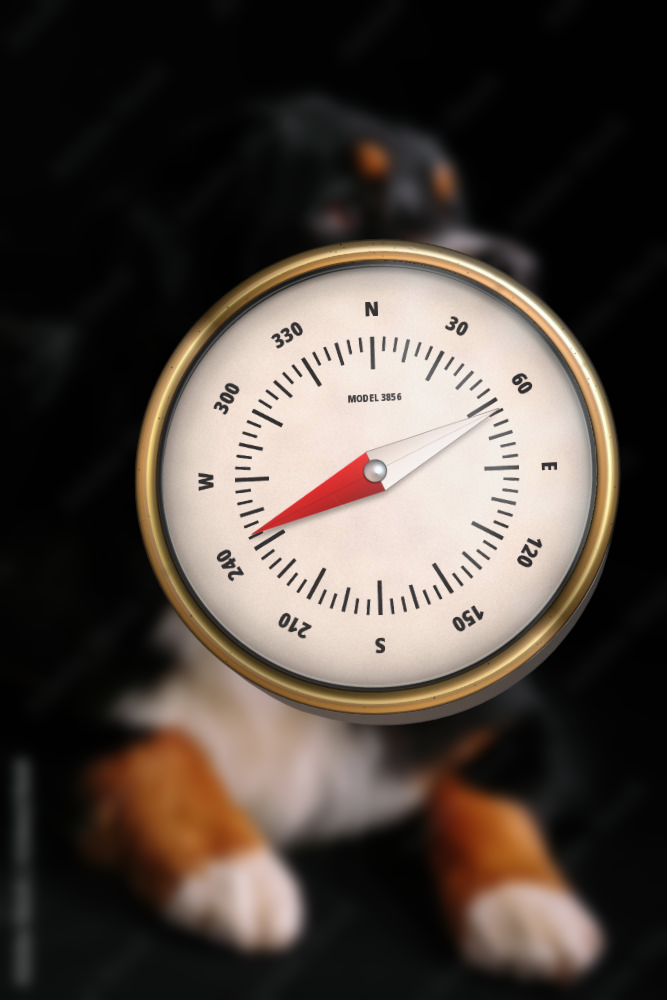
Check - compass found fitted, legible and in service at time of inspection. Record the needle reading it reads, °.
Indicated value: 245 °
